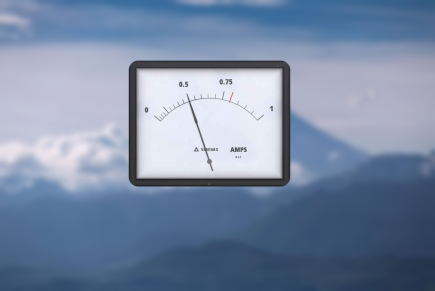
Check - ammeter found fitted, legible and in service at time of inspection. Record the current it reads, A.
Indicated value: 0.5 A
